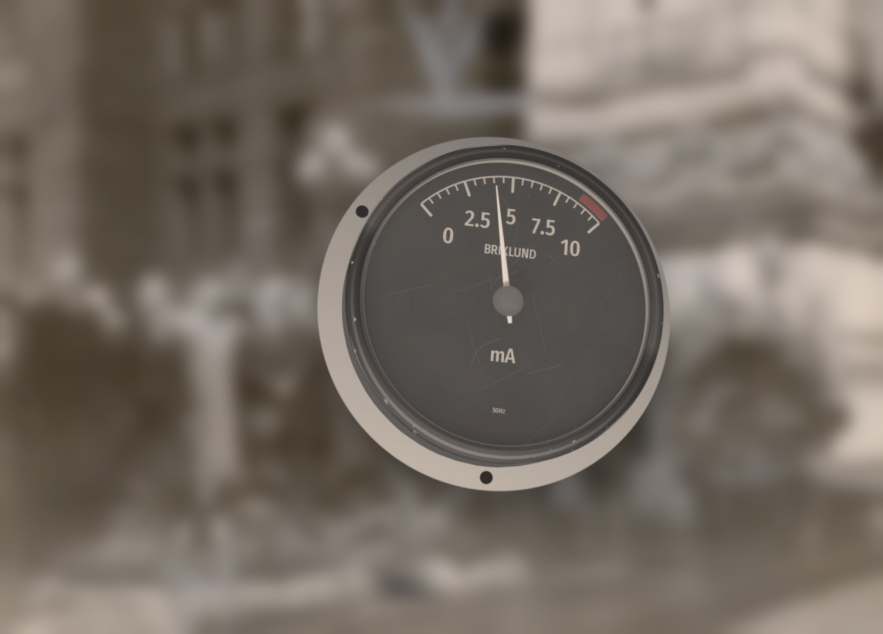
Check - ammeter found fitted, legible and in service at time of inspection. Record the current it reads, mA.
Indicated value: 4 mA
